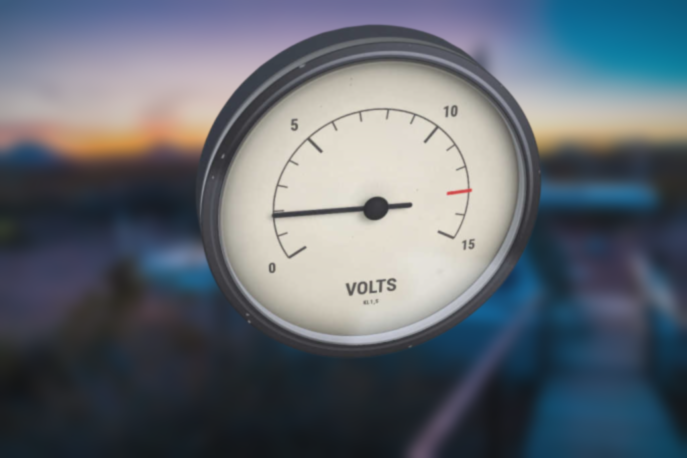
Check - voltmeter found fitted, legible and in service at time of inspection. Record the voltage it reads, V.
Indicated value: 2 V
